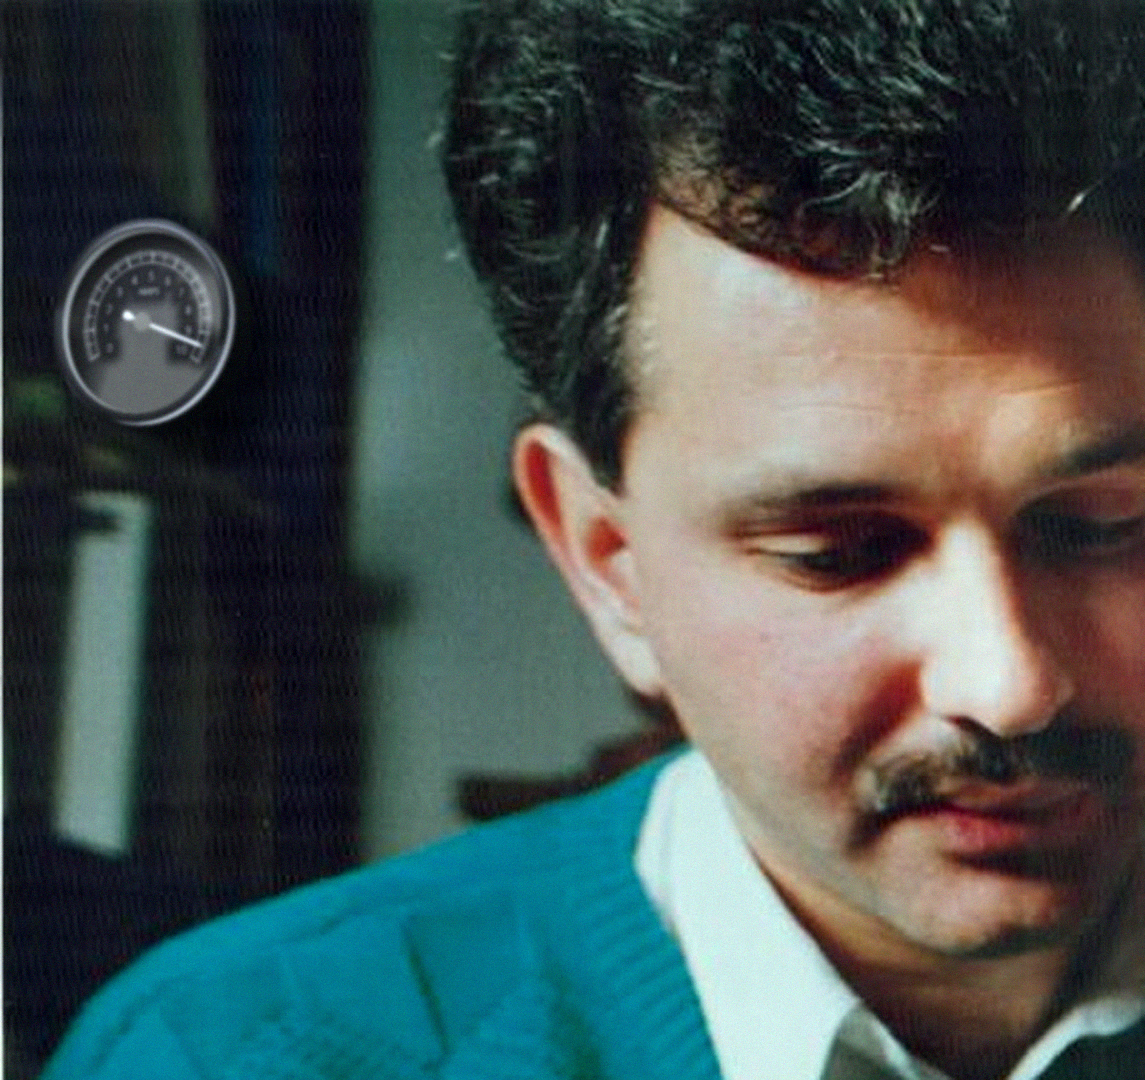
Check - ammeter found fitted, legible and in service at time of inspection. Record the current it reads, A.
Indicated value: 9.5 A
